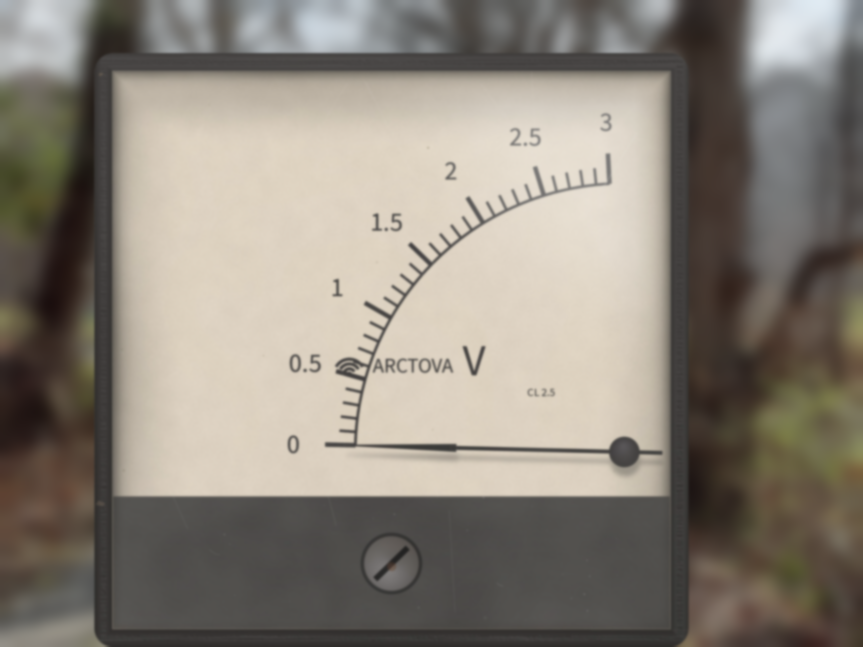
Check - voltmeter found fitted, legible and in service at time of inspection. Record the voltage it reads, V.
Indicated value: 0 V
